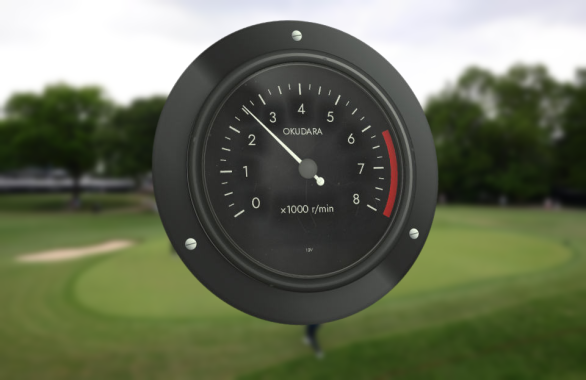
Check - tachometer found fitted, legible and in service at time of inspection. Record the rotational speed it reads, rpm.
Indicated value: 2500 rpm
